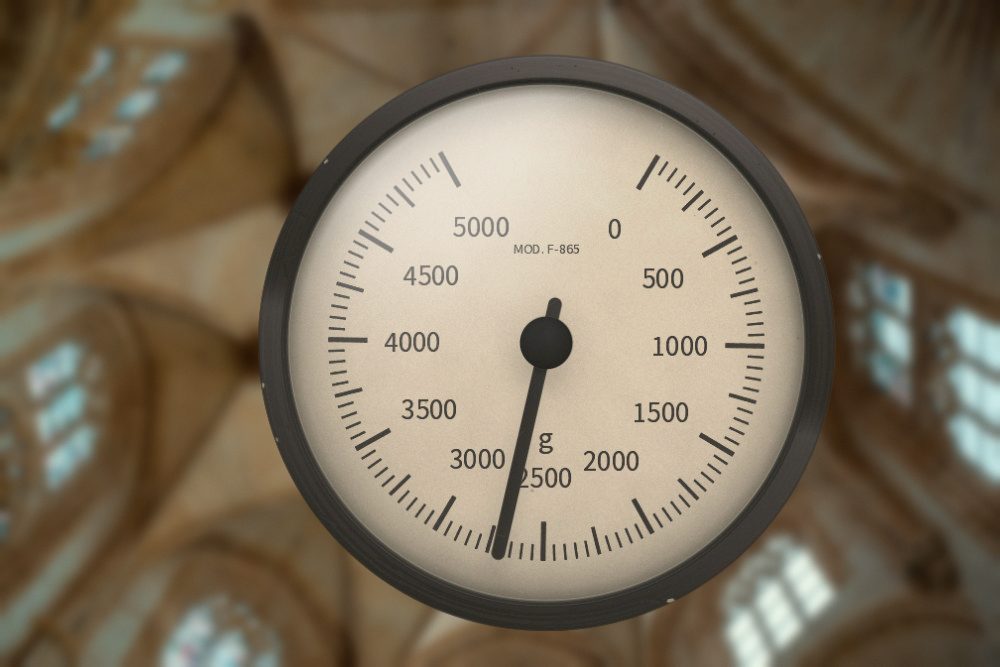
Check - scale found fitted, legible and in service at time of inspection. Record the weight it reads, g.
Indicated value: 2700 g
